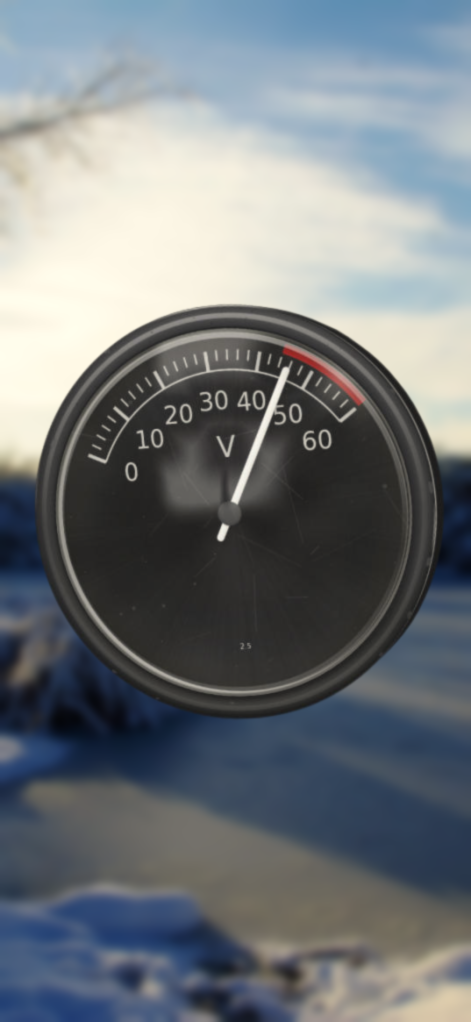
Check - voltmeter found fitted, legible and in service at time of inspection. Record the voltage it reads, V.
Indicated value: 46 V
